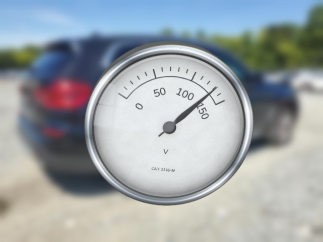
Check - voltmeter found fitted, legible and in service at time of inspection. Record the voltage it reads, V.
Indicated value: 130 V
